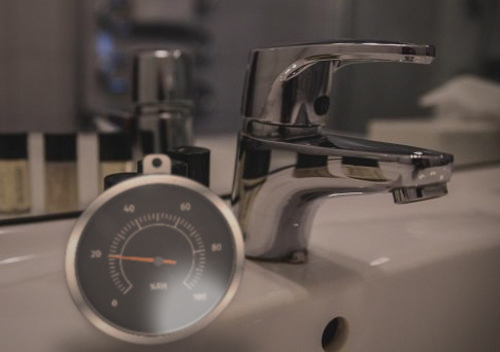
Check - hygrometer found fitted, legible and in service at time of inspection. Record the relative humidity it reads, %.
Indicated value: 20 %
